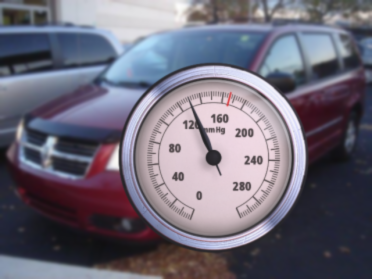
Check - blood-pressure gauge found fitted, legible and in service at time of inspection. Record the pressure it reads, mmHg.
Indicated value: 130 mmHg
